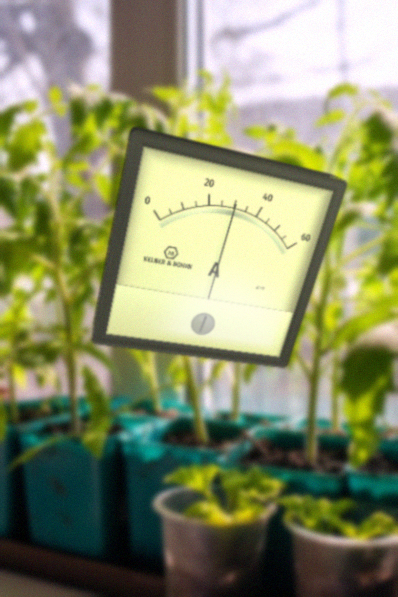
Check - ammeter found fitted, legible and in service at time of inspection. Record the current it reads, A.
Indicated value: 30 A
